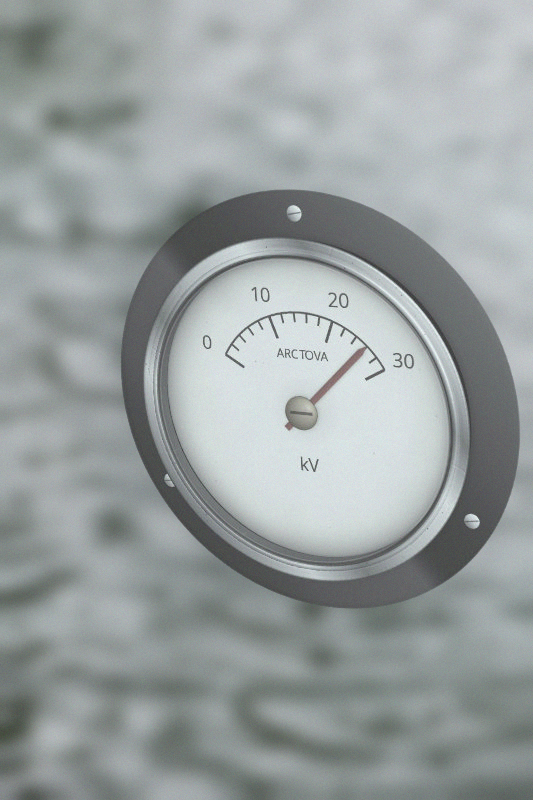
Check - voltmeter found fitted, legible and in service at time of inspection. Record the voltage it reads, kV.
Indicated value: 26 kV
